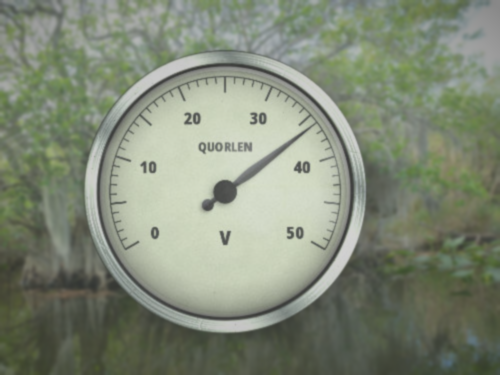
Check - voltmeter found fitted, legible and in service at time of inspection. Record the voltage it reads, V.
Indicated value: 36 V
